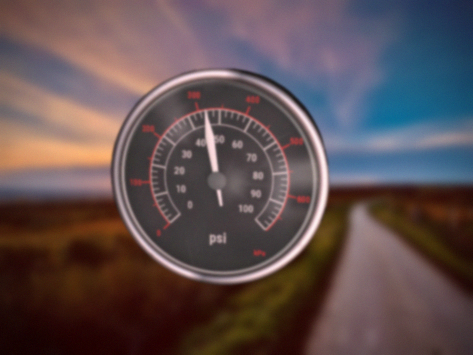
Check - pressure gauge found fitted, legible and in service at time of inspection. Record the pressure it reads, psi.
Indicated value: 46 psi
